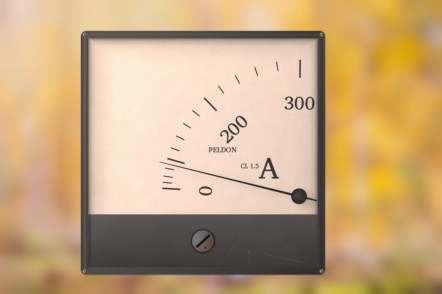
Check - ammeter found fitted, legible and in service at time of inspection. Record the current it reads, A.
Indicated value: 90 A
